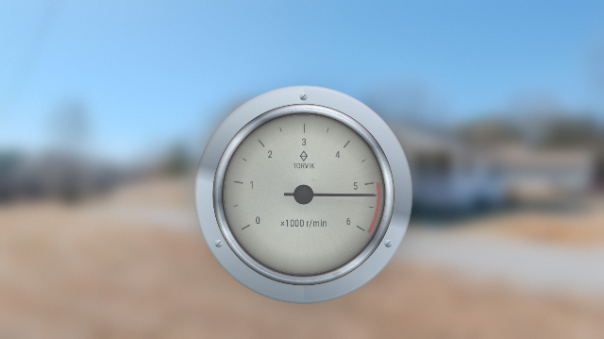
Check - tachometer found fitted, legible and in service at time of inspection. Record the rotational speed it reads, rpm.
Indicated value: 5250 rpm
